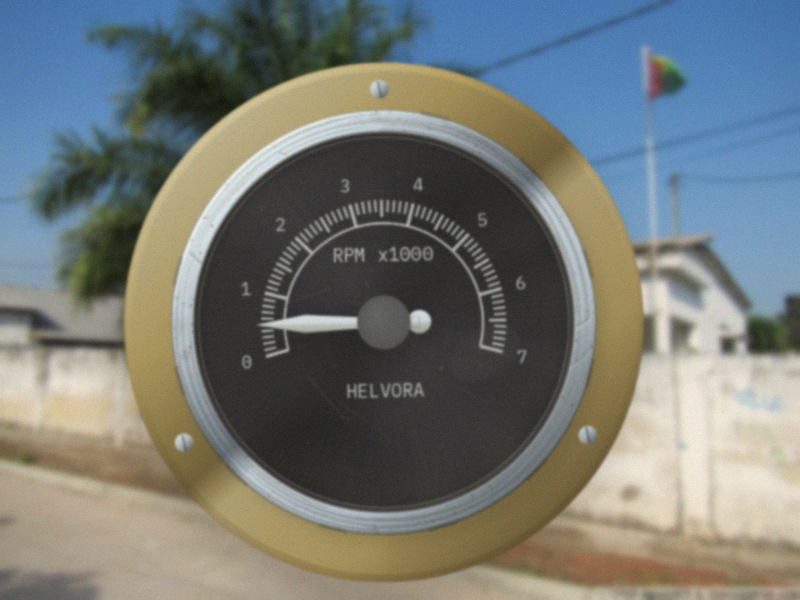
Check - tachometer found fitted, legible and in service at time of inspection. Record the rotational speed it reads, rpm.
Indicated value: 500 rpm
